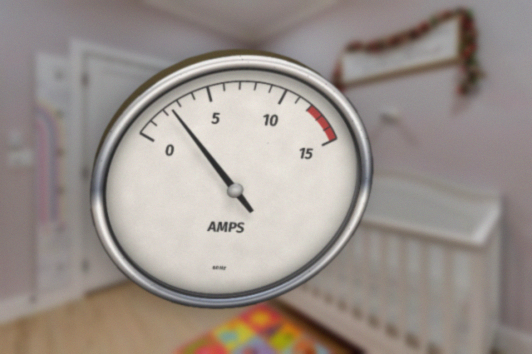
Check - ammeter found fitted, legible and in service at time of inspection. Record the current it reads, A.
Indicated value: 2.5 A
